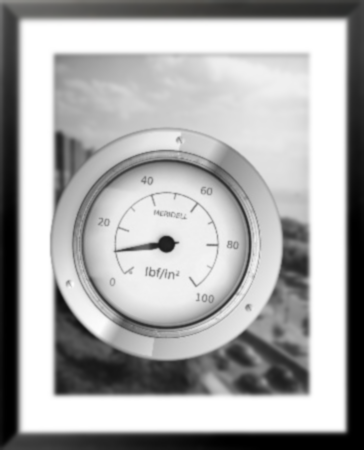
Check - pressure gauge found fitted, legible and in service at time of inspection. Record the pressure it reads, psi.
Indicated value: 10 psi
